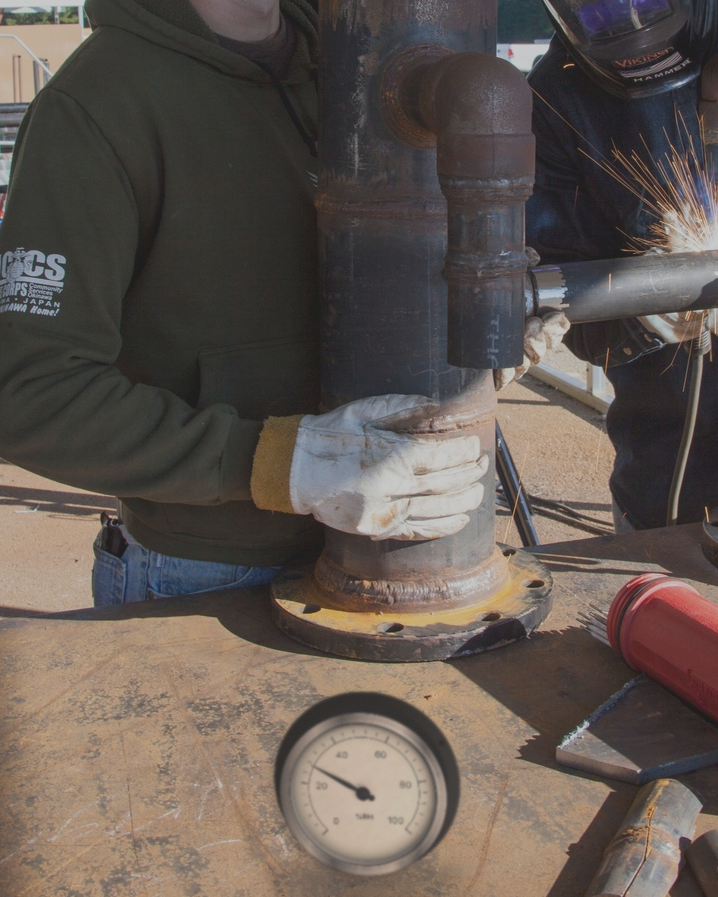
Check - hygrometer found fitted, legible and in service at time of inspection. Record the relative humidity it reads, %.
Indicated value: 28 %
